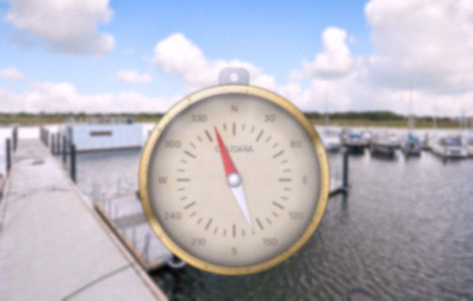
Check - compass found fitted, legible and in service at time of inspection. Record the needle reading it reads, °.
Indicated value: 340 °
